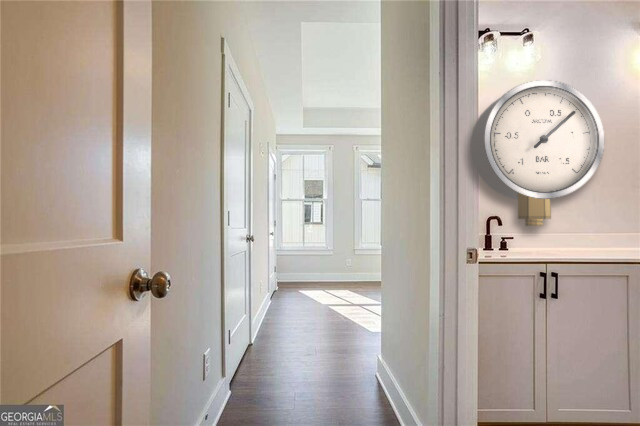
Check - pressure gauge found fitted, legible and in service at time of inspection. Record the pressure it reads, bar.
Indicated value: 0.7 bar
